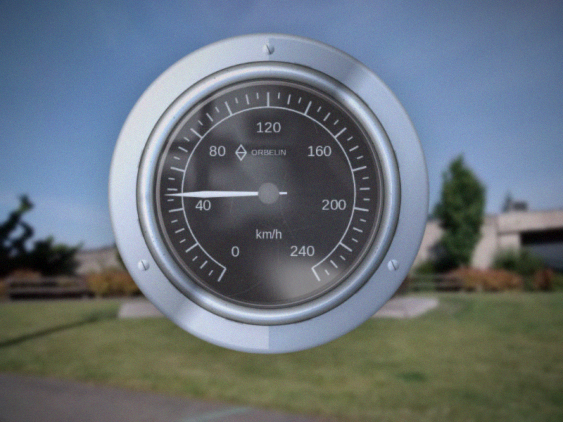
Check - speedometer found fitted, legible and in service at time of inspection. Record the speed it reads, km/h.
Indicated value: 47.5 km/h
